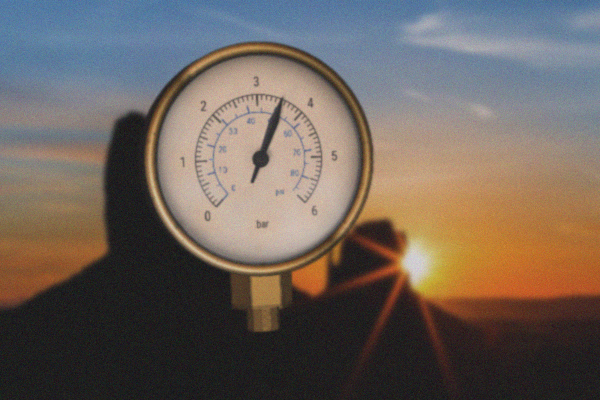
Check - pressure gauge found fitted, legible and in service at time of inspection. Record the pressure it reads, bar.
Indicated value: 3.5 bar
